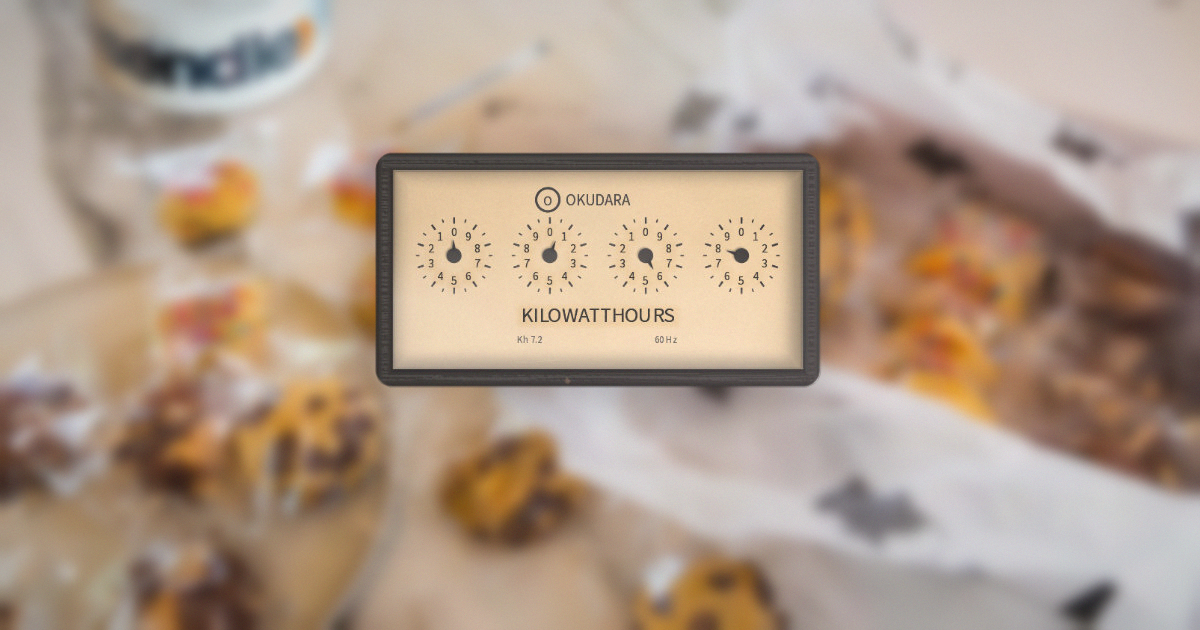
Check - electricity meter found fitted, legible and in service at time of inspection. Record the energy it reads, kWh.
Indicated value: 58 kWh
